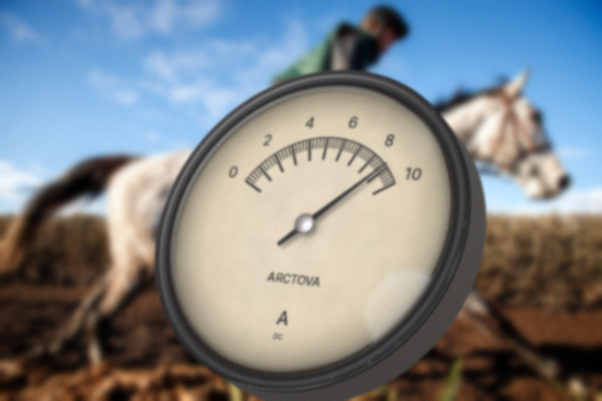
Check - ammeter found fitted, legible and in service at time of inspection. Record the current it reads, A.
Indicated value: 9 A
